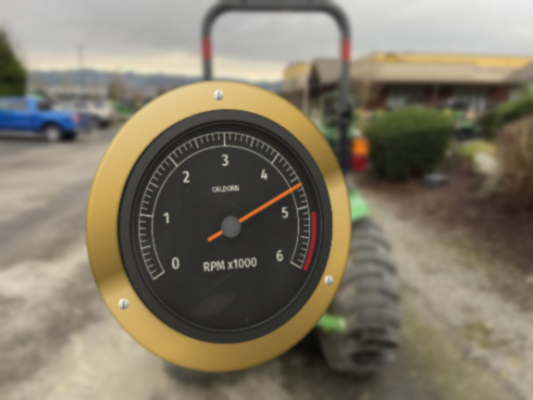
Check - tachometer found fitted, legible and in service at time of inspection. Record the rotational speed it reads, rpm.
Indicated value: 4600 rpm
